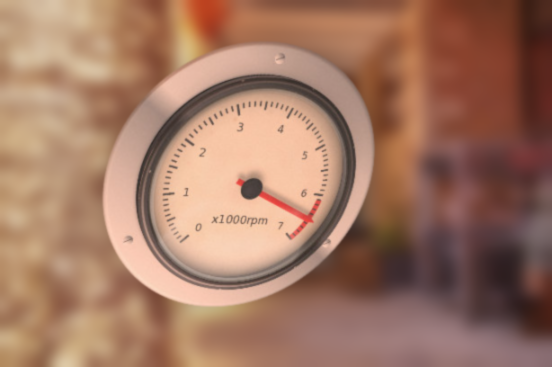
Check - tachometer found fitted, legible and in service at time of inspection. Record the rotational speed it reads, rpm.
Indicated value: 6500 rpm
